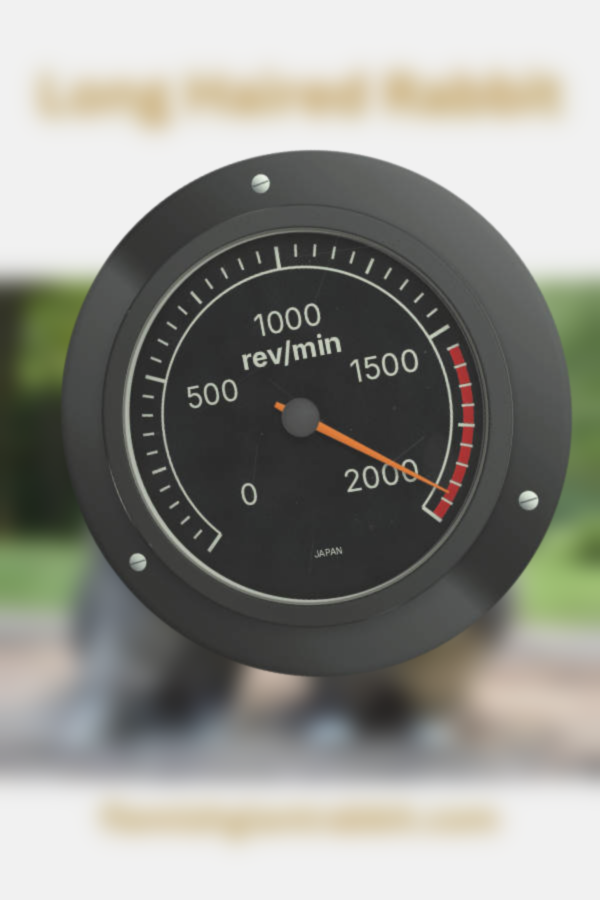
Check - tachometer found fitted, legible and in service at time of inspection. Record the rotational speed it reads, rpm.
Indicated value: 1925 rpm
